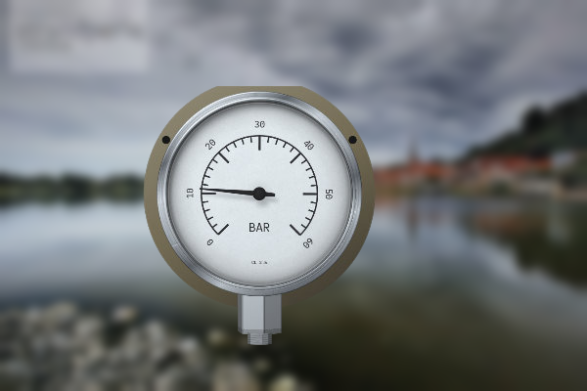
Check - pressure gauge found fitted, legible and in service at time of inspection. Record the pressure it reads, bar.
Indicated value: 11 bar
